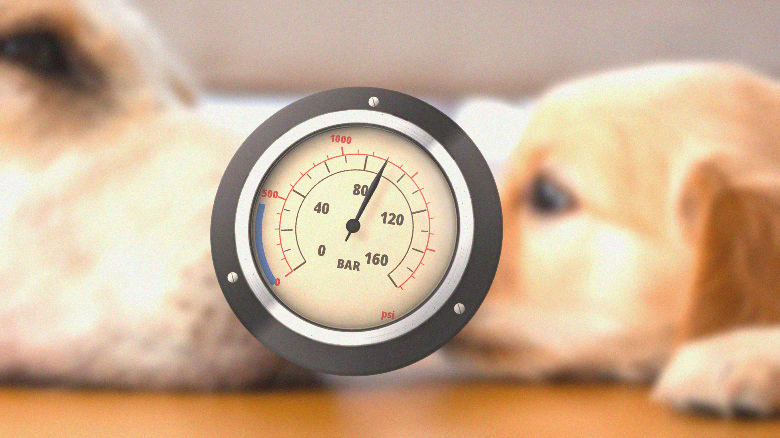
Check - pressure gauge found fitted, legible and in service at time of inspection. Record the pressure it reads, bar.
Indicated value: 90 bar
